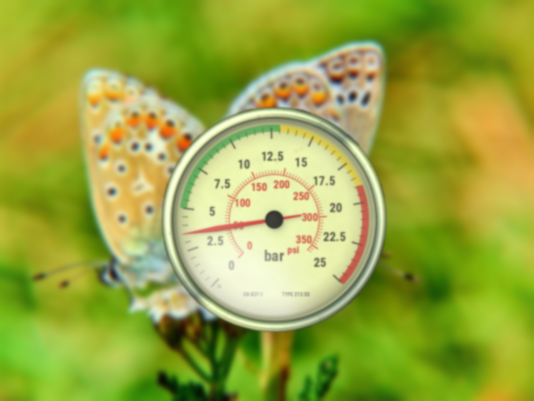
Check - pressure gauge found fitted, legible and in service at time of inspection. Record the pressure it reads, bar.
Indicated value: 3.5 bar
